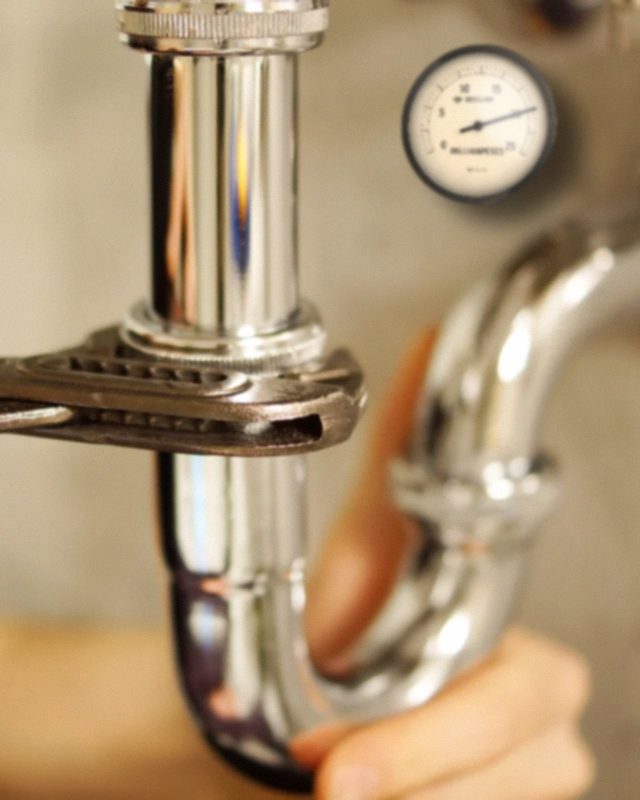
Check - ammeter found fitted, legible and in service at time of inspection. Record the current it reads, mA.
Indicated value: 20 mA
